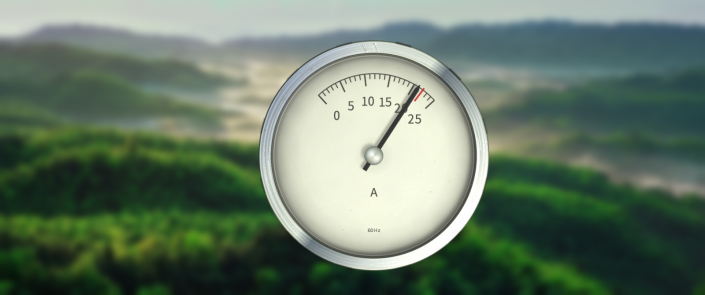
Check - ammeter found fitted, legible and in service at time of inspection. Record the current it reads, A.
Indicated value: 21 A
